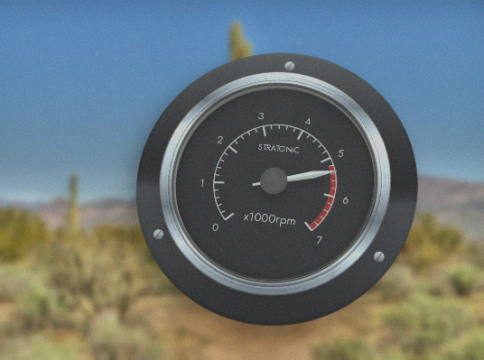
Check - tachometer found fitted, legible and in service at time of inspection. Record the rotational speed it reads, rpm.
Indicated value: 5400 rpm
